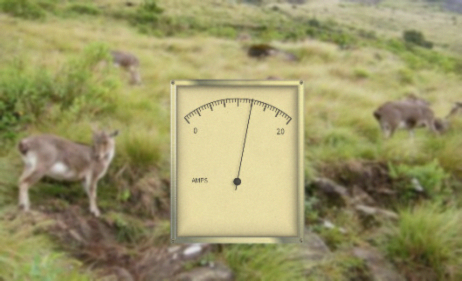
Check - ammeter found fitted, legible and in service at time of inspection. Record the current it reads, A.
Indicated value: 12.5 A
